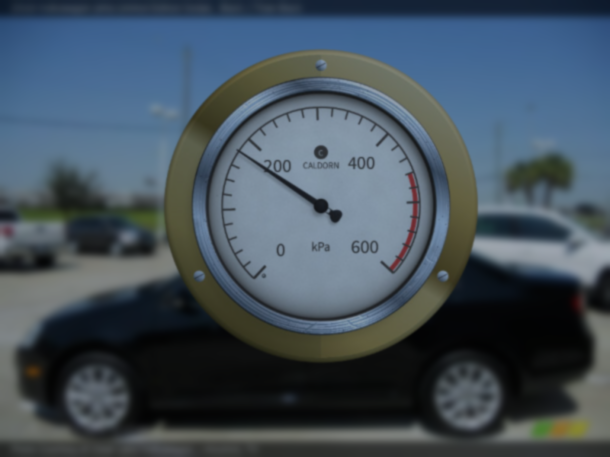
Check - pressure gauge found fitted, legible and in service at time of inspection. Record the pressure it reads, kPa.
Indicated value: 180 kPa
